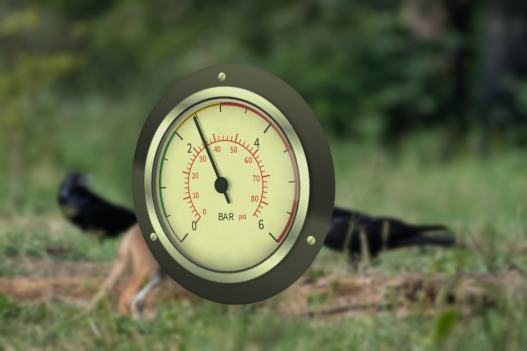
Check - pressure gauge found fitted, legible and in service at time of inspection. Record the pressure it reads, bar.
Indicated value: 2.5 bar
